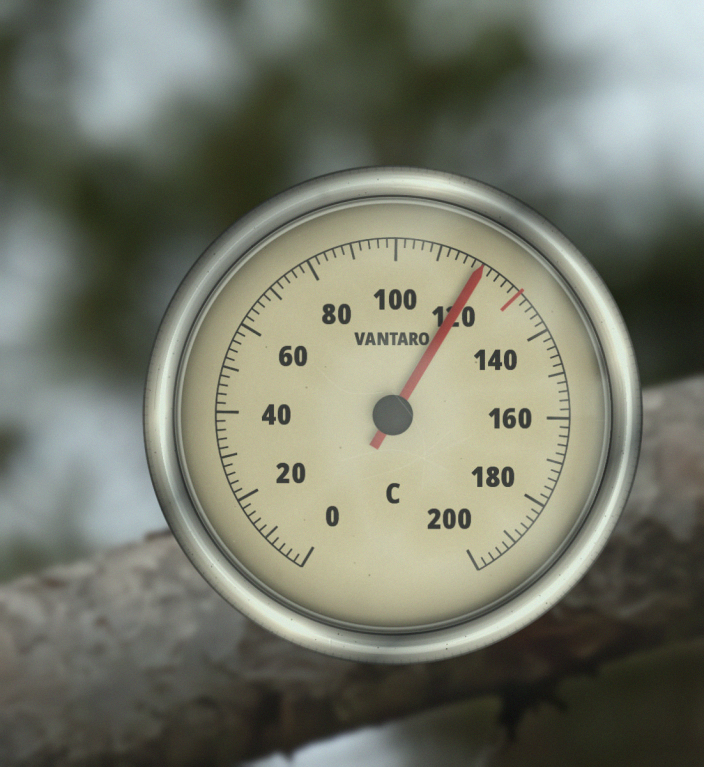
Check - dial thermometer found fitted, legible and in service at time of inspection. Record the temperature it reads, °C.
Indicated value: 120 °C
